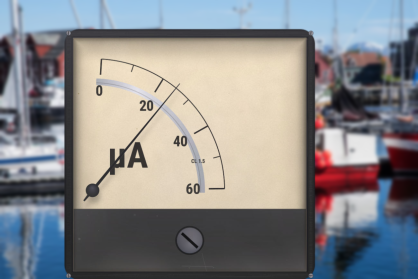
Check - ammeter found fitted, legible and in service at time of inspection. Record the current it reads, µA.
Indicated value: 25 µA
